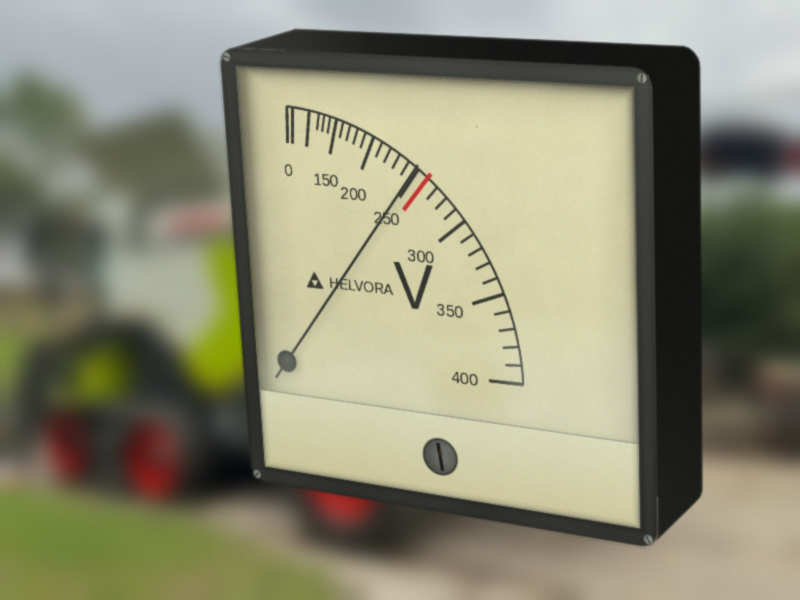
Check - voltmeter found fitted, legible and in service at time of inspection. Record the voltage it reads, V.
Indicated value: 250 V
